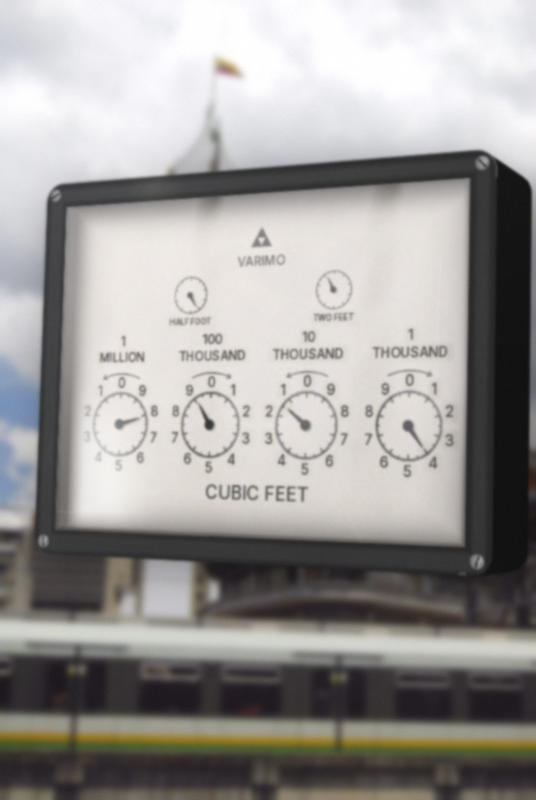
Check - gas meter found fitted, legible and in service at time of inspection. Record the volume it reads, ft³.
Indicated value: 791400 ft³
